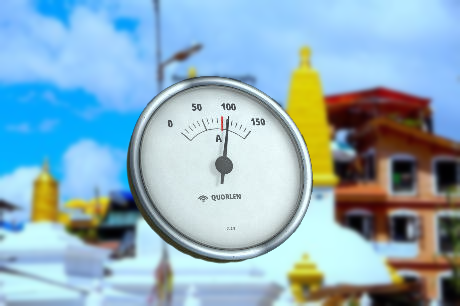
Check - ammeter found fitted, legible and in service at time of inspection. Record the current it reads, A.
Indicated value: 100 A
